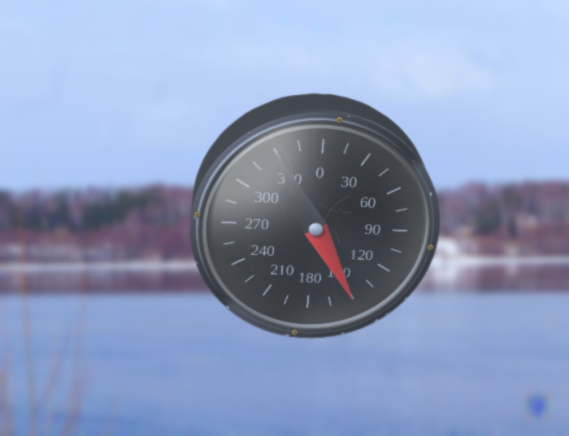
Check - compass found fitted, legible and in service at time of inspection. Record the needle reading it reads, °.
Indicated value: 150 °
